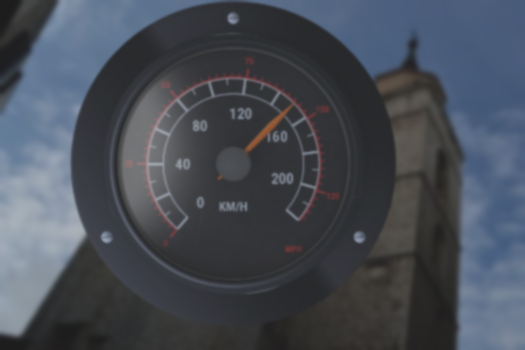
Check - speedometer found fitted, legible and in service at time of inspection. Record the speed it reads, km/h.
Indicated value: 150 km/h
